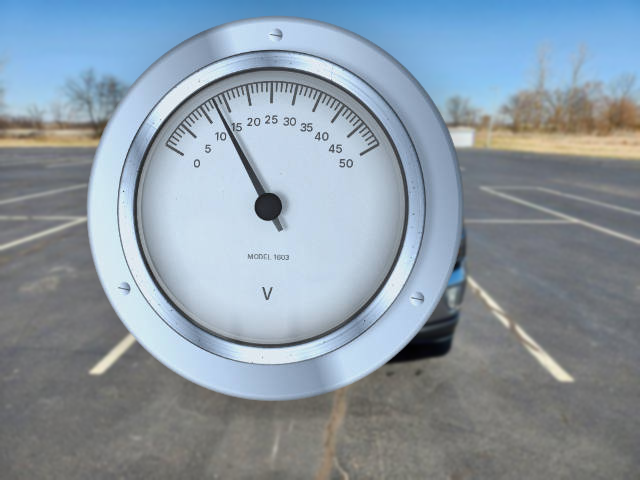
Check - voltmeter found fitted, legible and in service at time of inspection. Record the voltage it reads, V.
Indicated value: 13 V
